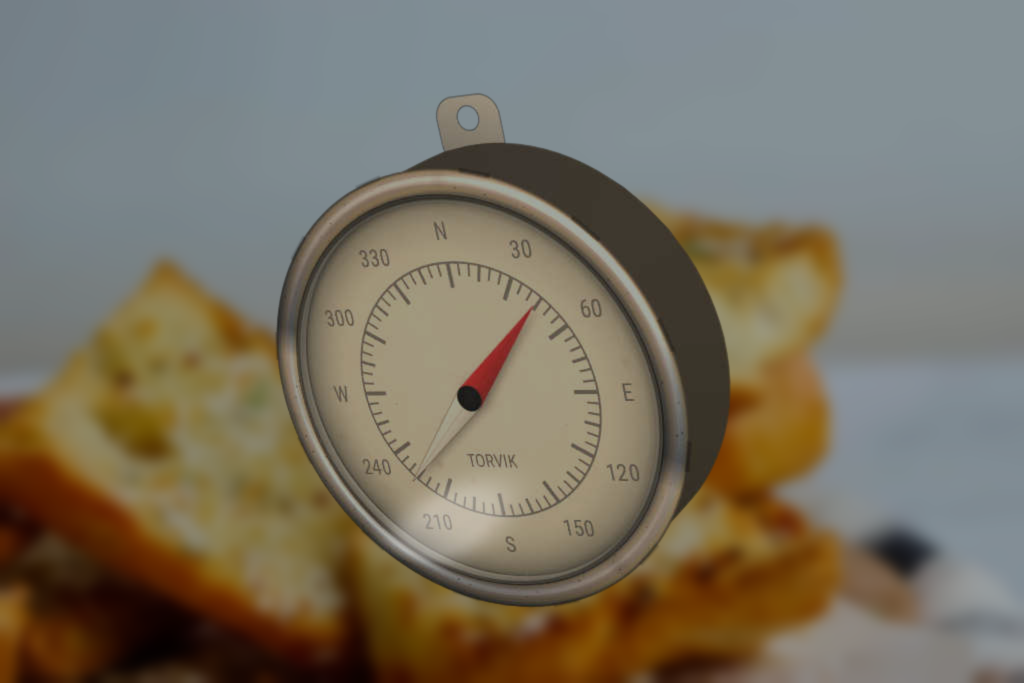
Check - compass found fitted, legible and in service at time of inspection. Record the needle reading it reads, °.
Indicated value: 45 °
